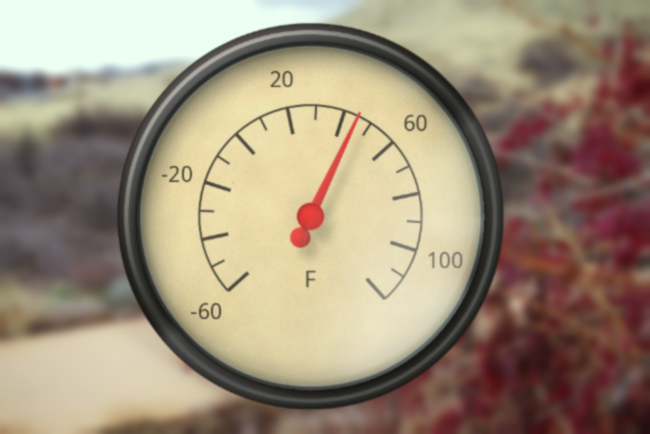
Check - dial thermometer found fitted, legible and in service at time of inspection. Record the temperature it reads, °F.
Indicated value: 45 °F
